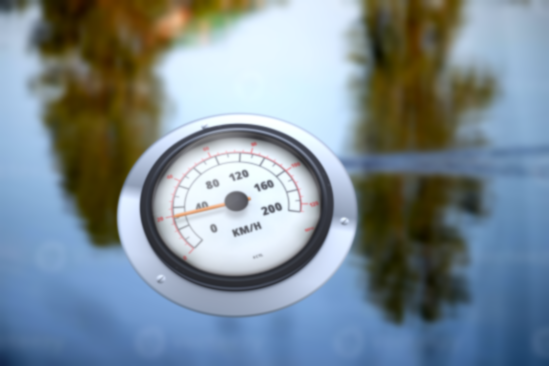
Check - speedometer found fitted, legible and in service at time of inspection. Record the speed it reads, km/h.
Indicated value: 30 km/h
